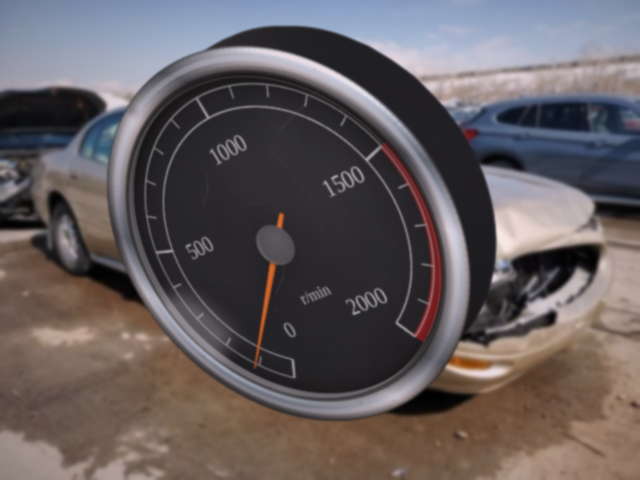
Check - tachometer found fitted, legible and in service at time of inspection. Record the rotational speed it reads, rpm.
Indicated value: 100 rpm
